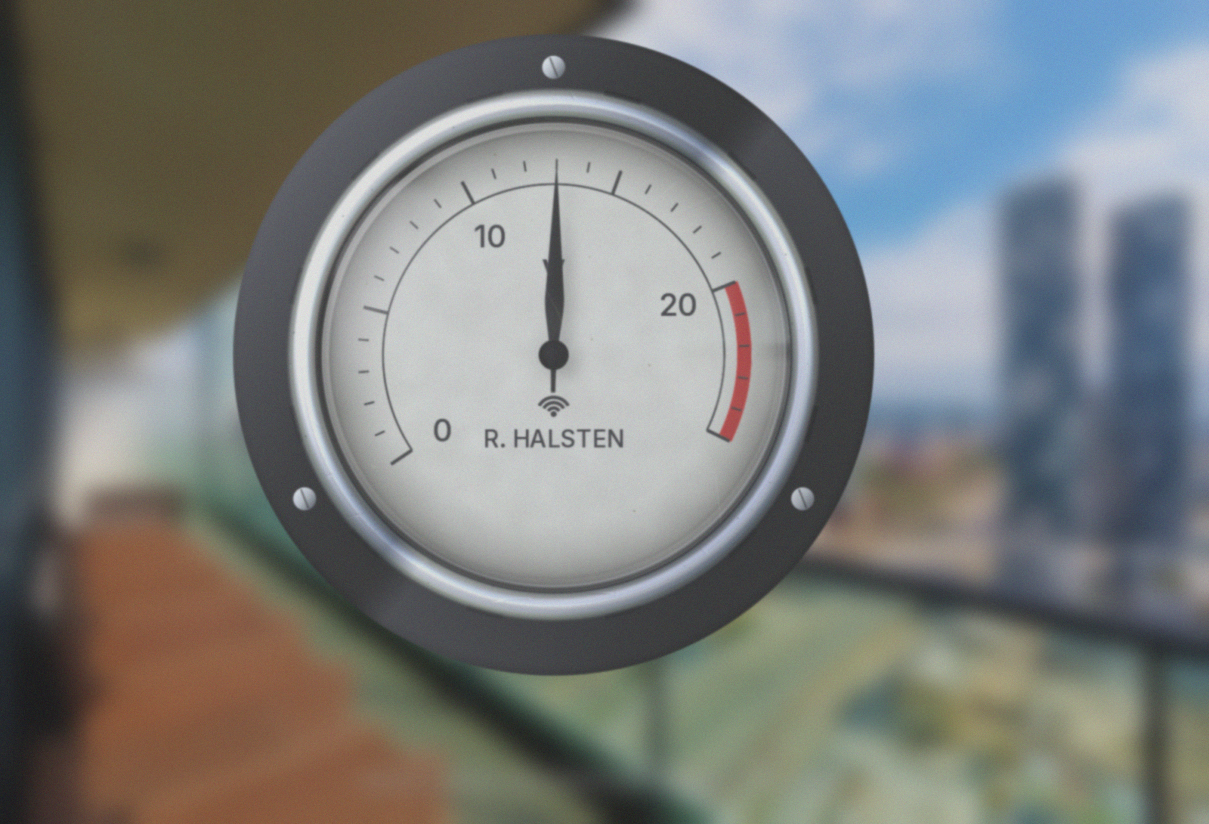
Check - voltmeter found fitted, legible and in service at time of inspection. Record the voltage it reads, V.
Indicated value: 13 V
